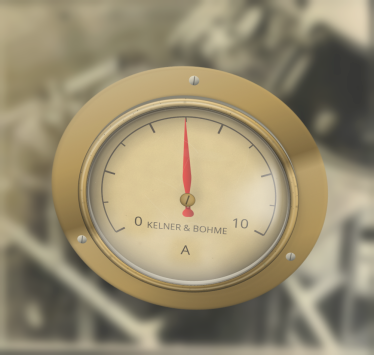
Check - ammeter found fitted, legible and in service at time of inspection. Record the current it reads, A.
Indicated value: 5 A
